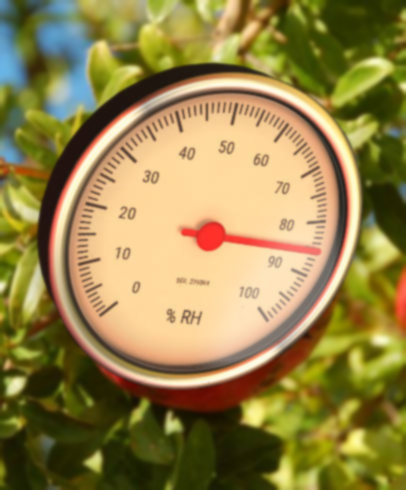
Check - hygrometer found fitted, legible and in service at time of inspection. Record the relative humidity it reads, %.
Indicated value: 85 %
